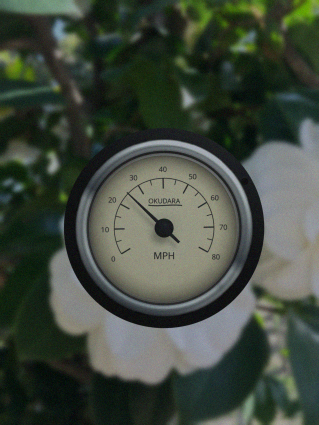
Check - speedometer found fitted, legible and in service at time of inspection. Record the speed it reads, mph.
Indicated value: 25 mph
